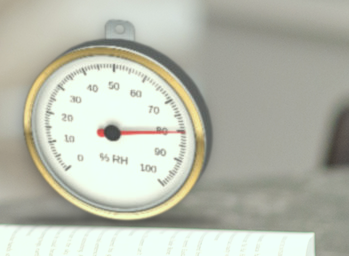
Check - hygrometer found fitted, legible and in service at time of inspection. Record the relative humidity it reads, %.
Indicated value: 80 %
